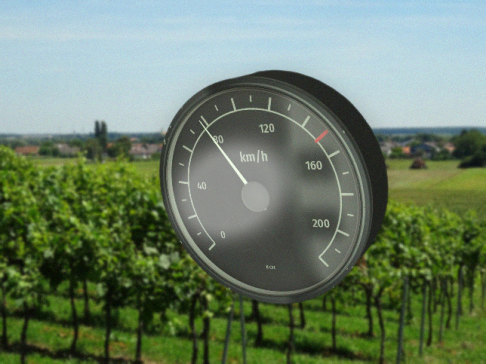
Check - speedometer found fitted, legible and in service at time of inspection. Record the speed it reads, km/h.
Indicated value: 80 km/h
